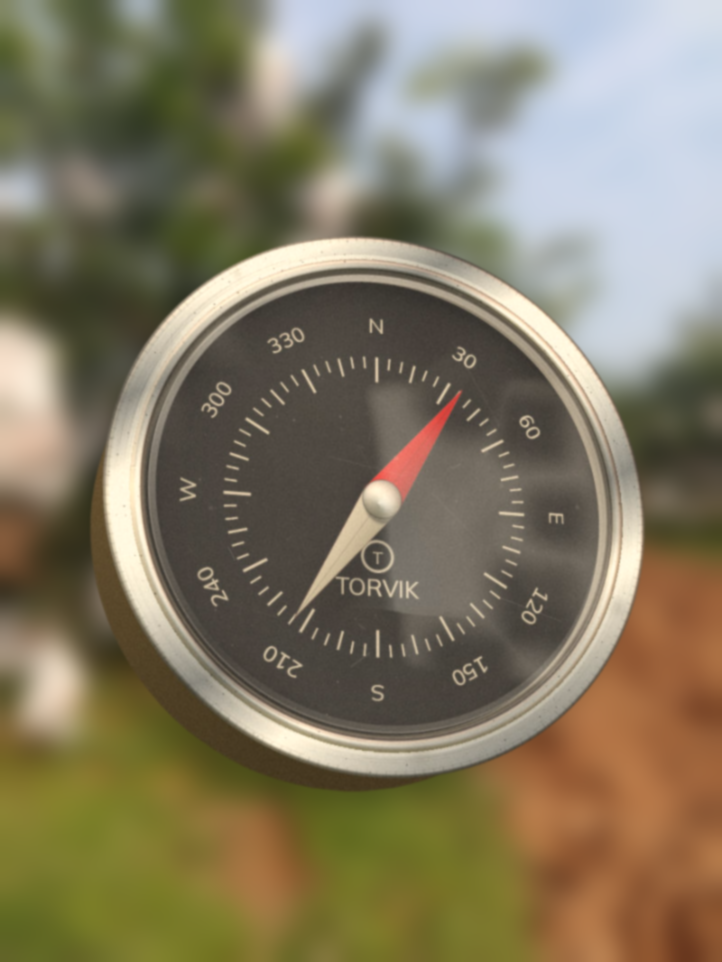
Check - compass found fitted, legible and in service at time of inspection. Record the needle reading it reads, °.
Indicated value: 35 °
